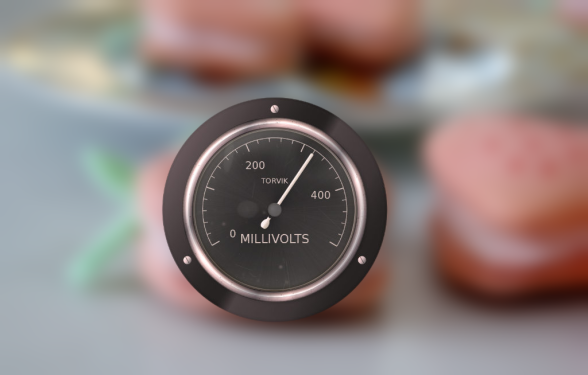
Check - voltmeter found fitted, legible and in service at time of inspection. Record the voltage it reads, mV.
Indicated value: 320 mV
